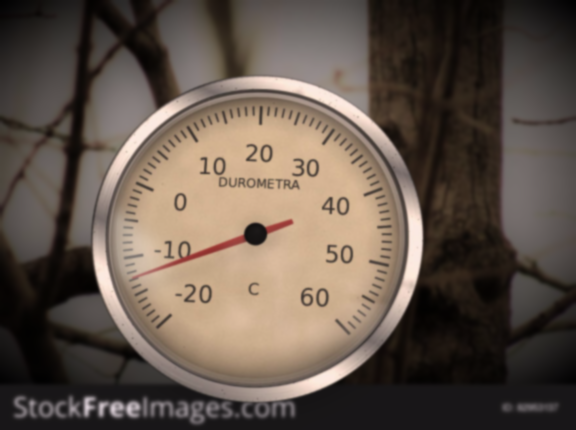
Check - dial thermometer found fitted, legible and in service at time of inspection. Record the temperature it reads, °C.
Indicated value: -13 °C
